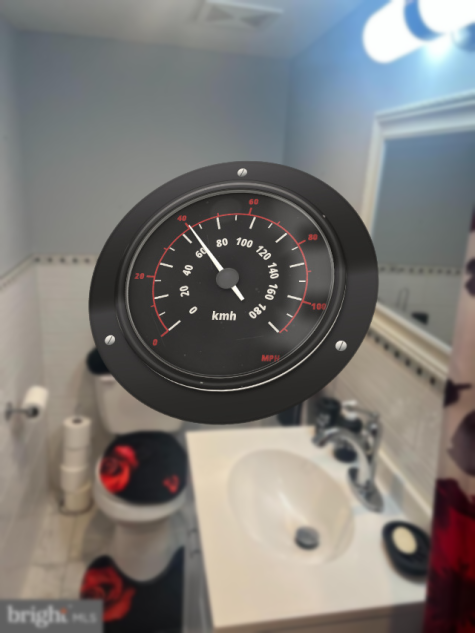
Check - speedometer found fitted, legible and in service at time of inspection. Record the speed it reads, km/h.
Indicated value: 65 km/h
